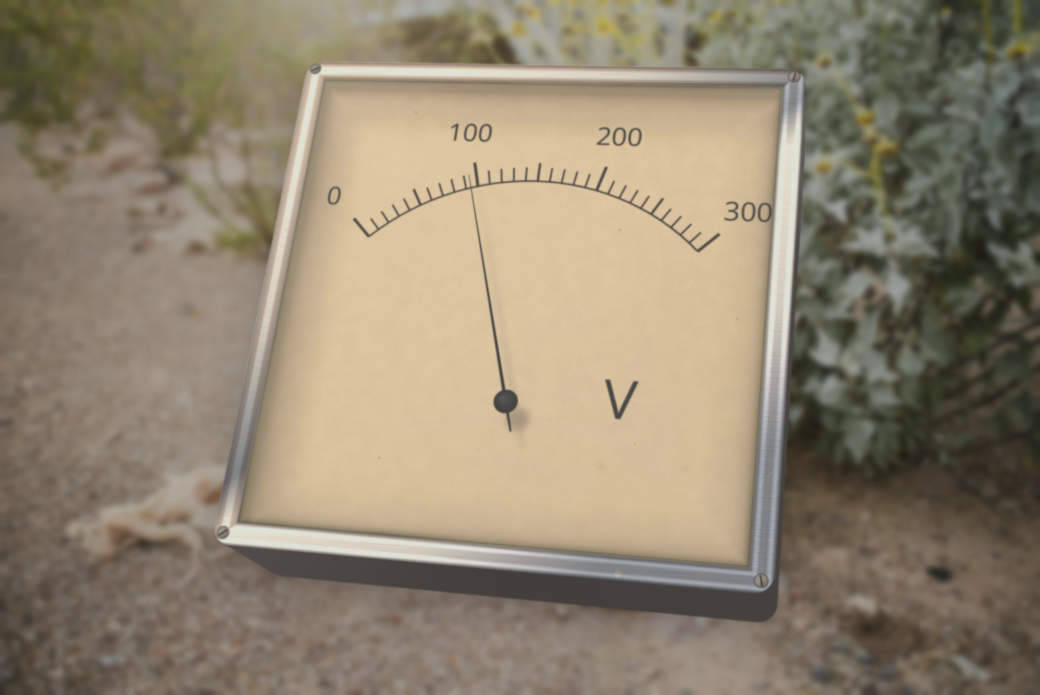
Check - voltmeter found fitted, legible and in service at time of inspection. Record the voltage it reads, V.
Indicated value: 95 V
